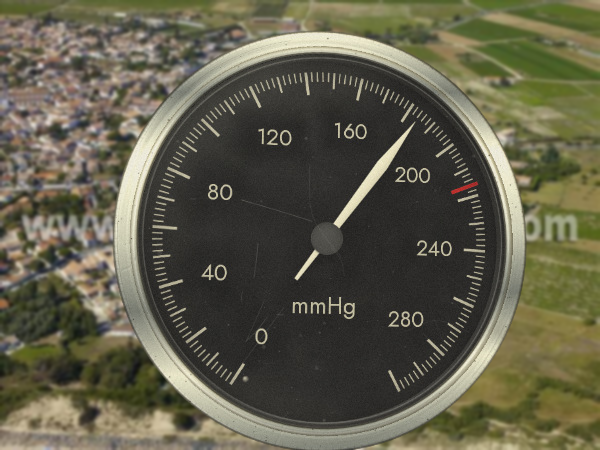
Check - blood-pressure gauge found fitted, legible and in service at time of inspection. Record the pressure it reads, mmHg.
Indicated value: 184 mmHg
